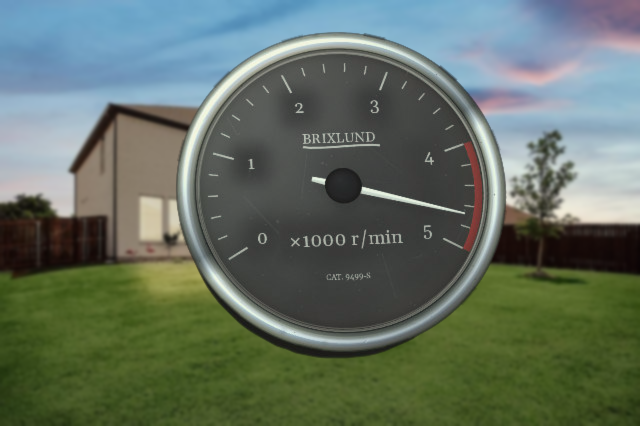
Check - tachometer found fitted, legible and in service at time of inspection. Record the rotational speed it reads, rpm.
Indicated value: 4700 rpm
